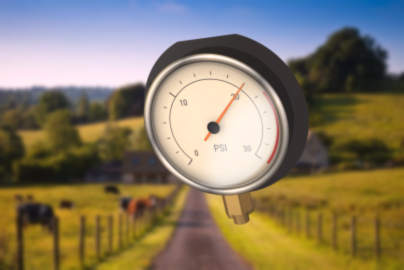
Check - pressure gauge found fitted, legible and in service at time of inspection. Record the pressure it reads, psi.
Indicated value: 20 psi
